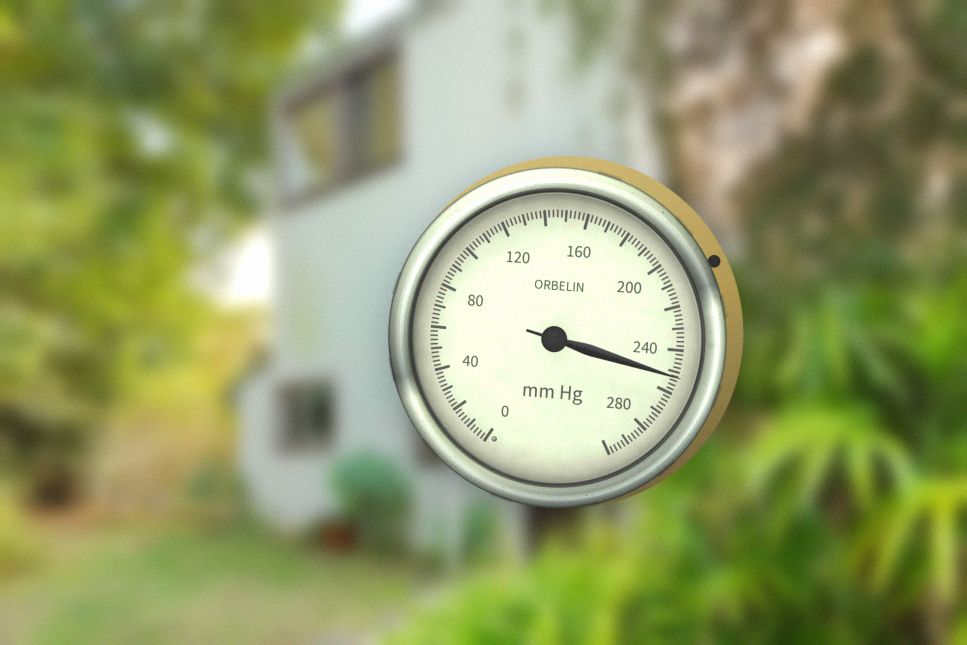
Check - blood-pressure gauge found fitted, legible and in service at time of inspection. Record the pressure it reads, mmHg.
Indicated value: 252 mmHg
